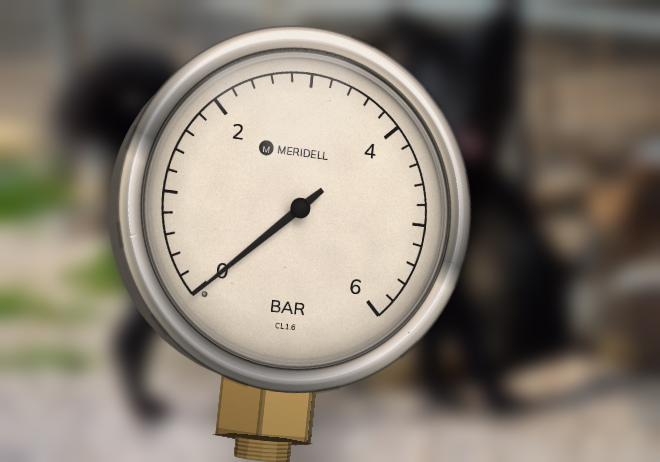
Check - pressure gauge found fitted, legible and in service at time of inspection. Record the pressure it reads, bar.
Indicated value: 0 bar
